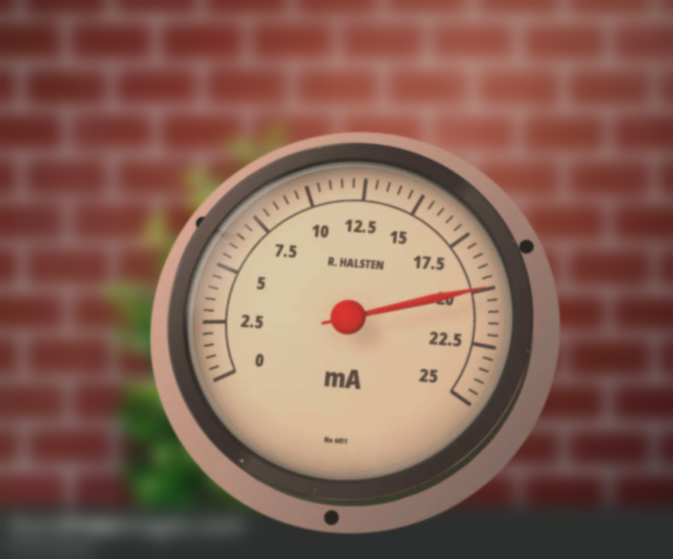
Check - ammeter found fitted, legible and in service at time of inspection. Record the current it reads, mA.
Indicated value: 20 mA
